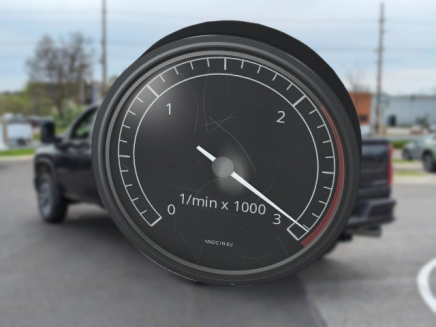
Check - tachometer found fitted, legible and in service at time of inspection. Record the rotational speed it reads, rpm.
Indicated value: 2900 rpm
